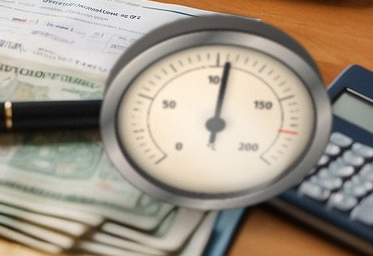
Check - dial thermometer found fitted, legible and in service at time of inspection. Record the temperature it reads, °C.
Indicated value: 105 °C
